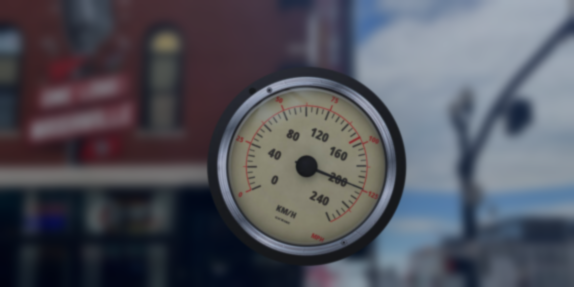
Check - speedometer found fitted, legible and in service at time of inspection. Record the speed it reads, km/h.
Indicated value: 200 km/h
